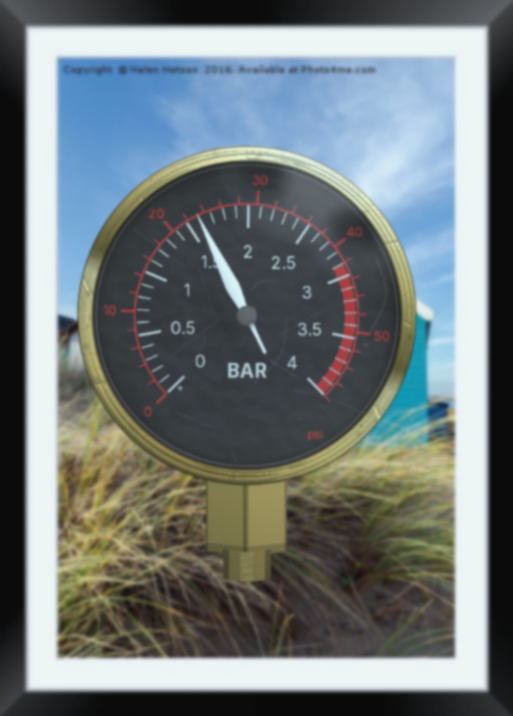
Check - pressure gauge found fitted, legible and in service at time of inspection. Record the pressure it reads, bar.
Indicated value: 1.6 bar
